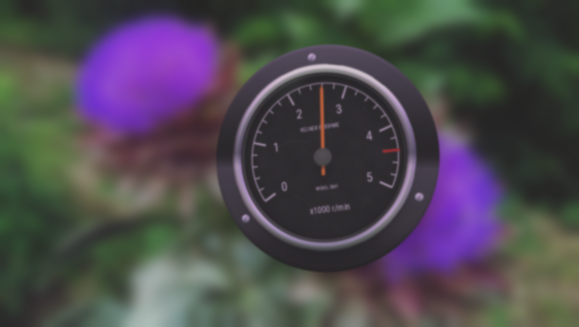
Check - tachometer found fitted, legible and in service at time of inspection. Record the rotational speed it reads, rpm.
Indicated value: 2600 rpm
